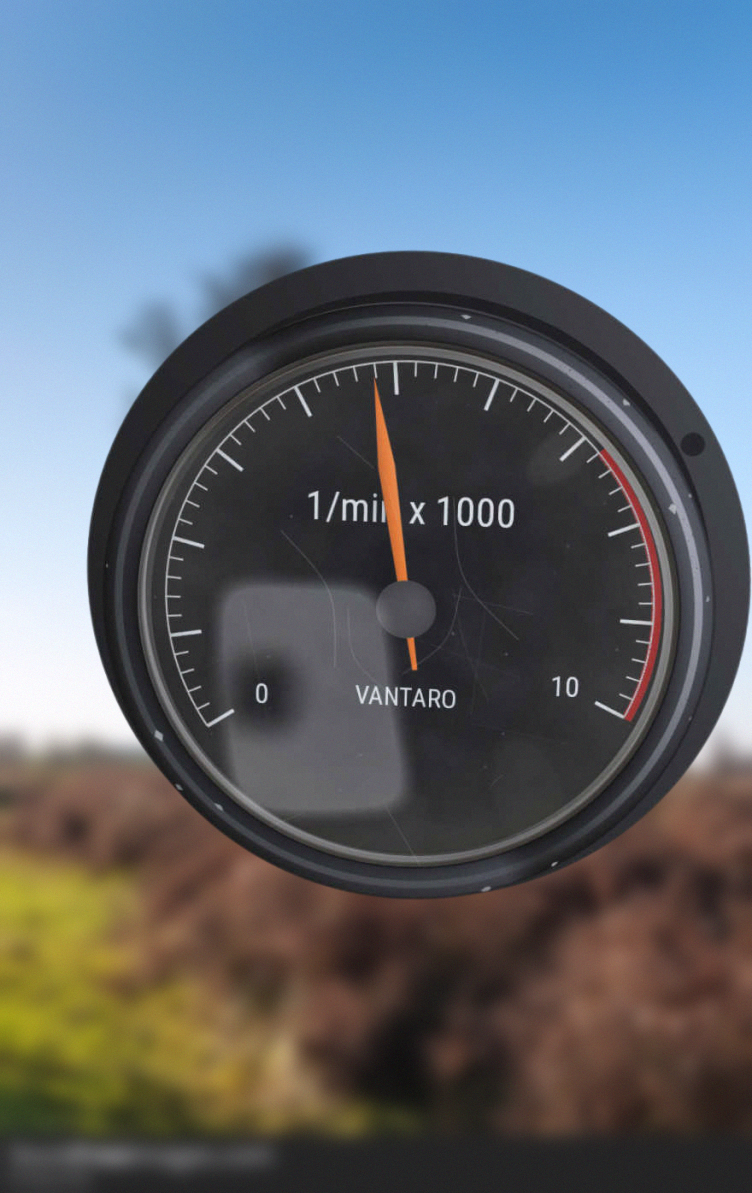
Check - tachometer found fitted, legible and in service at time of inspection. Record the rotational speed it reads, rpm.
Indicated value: 4800 rpm
